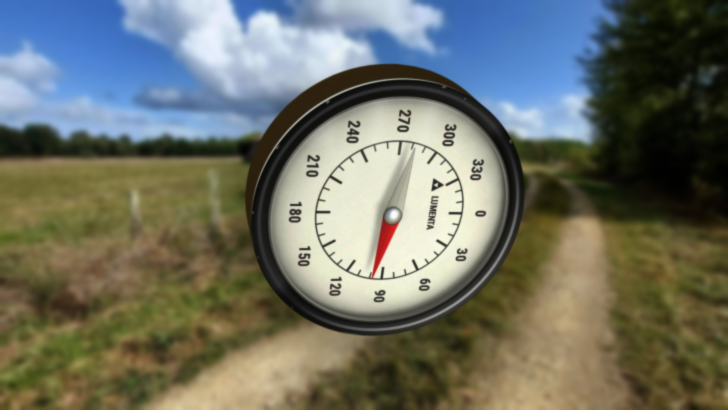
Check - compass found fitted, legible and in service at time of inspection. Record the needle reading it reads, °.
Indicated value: 100 °
